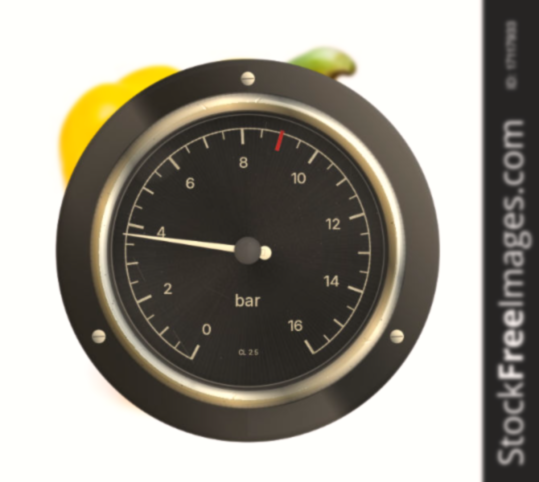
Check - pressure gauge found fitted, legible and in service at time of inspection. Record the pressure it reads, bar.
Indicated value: 3.75 bar
